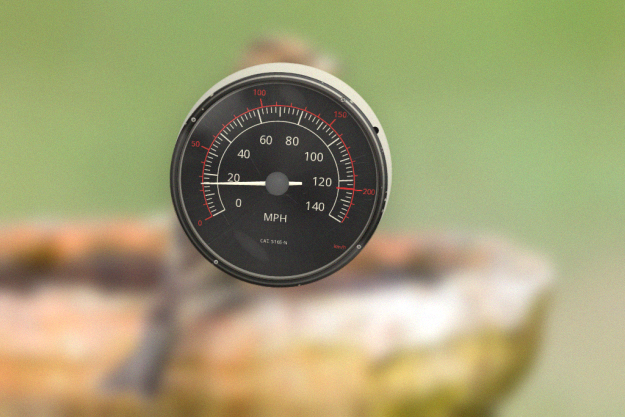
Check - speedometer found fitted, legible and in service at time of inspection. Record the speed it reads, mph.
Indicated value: 16 mph
